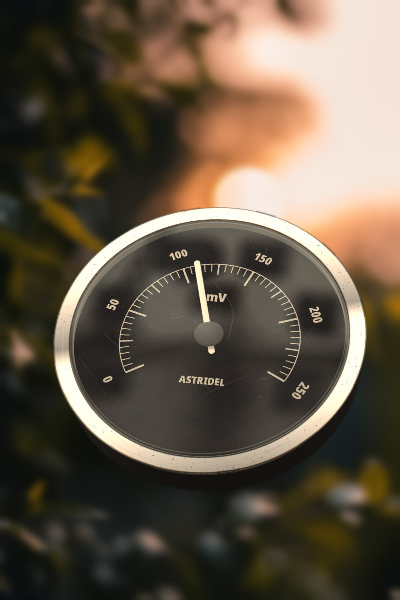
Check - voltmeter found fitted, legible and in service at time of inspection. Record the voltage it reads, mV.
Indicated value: 110 mV
